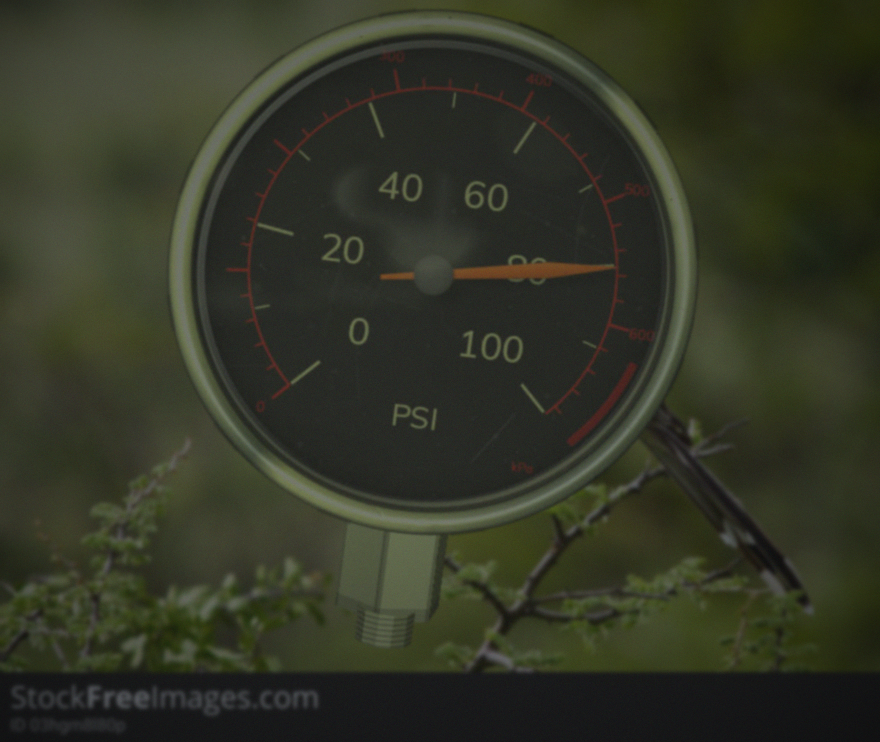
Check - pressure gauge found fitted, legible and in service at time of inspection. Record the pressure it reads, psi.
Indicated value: 80 psi
